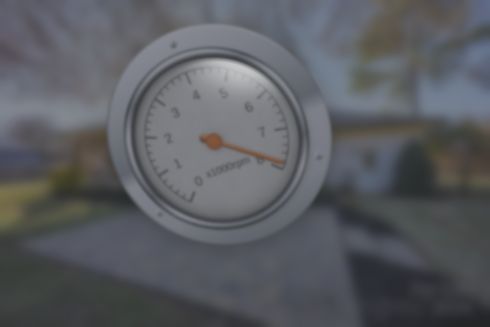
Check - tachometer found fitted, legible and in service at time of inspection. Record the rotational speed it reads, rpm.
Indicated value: 7800 rpm
